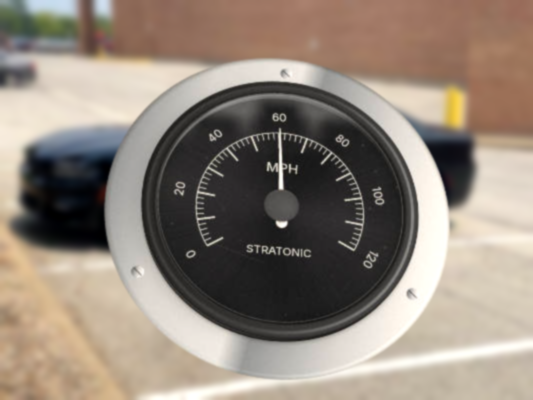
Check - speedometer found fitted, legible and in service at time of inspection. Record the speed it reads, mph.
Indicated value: 60 mph
